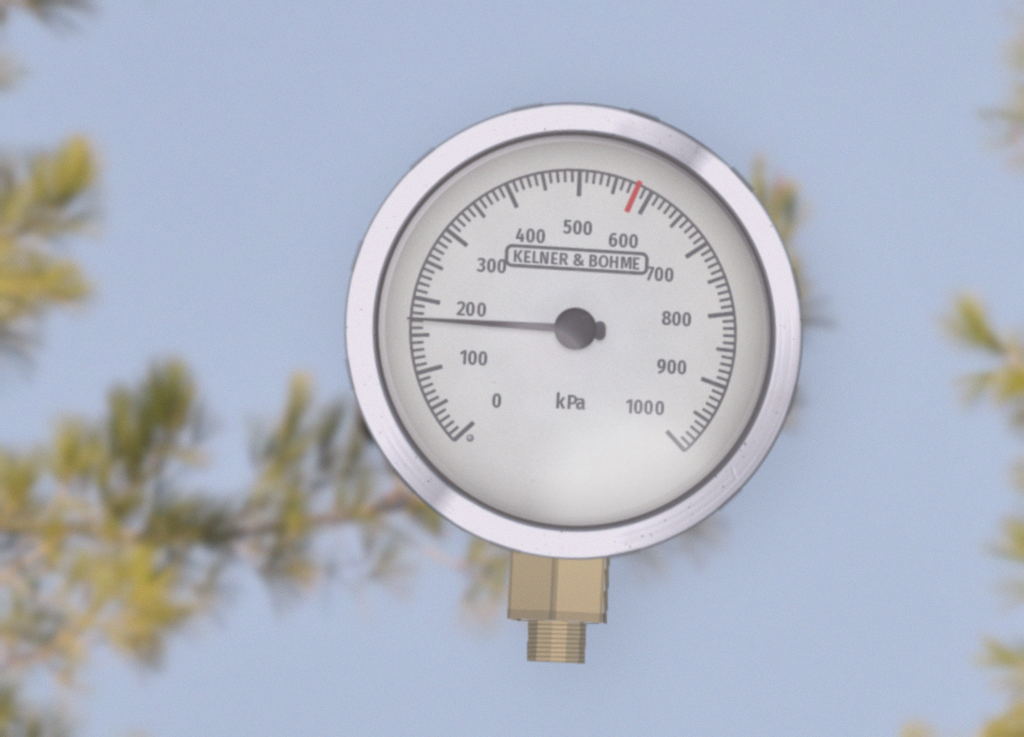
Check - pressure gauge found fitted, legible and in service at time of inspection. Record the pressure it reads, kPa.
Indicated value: 170 kPa
